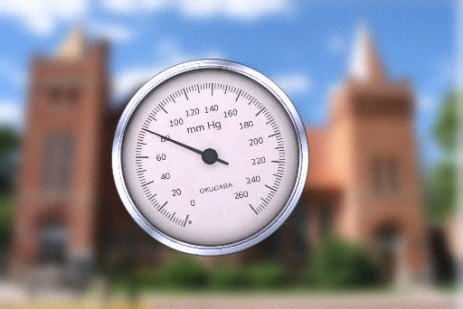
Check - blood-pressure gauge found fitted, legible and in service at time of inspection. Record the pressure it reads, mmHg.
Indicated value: 80 mmHg
